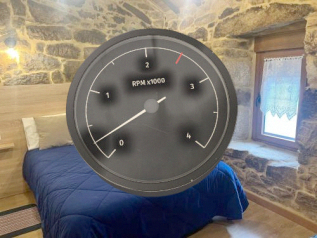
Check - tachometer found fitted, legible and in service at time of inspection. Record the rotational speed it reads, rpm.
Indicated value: 250 rpm
